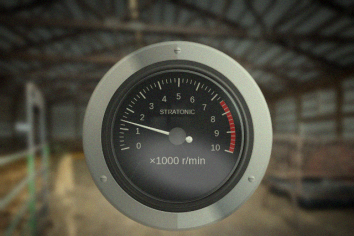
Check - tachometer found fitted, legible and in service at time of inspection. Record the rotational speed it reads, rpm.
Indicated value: 1400 rpm
